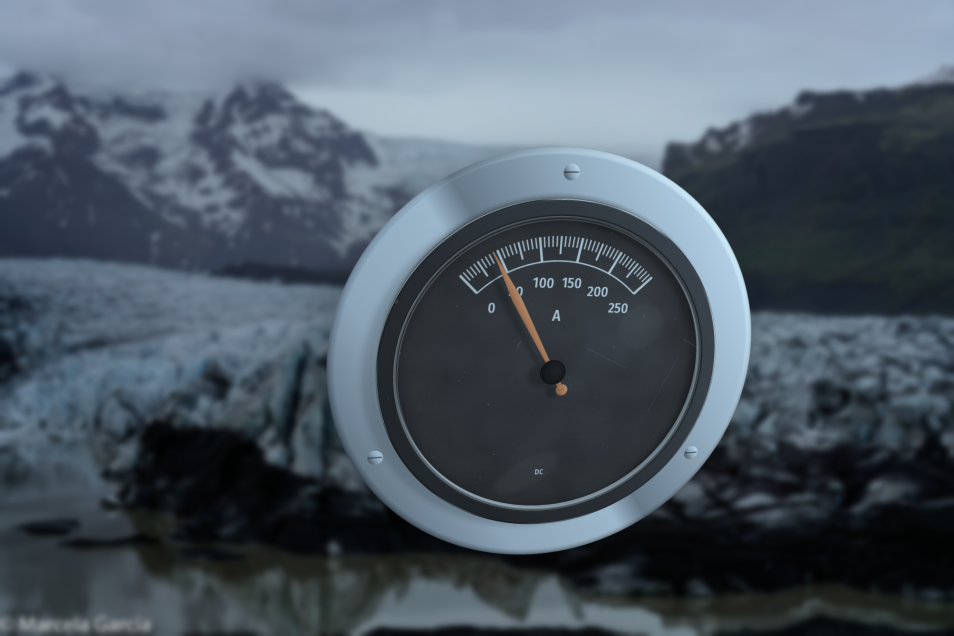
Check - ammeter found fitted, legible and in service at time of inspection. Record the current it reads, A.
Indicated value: 45 A
